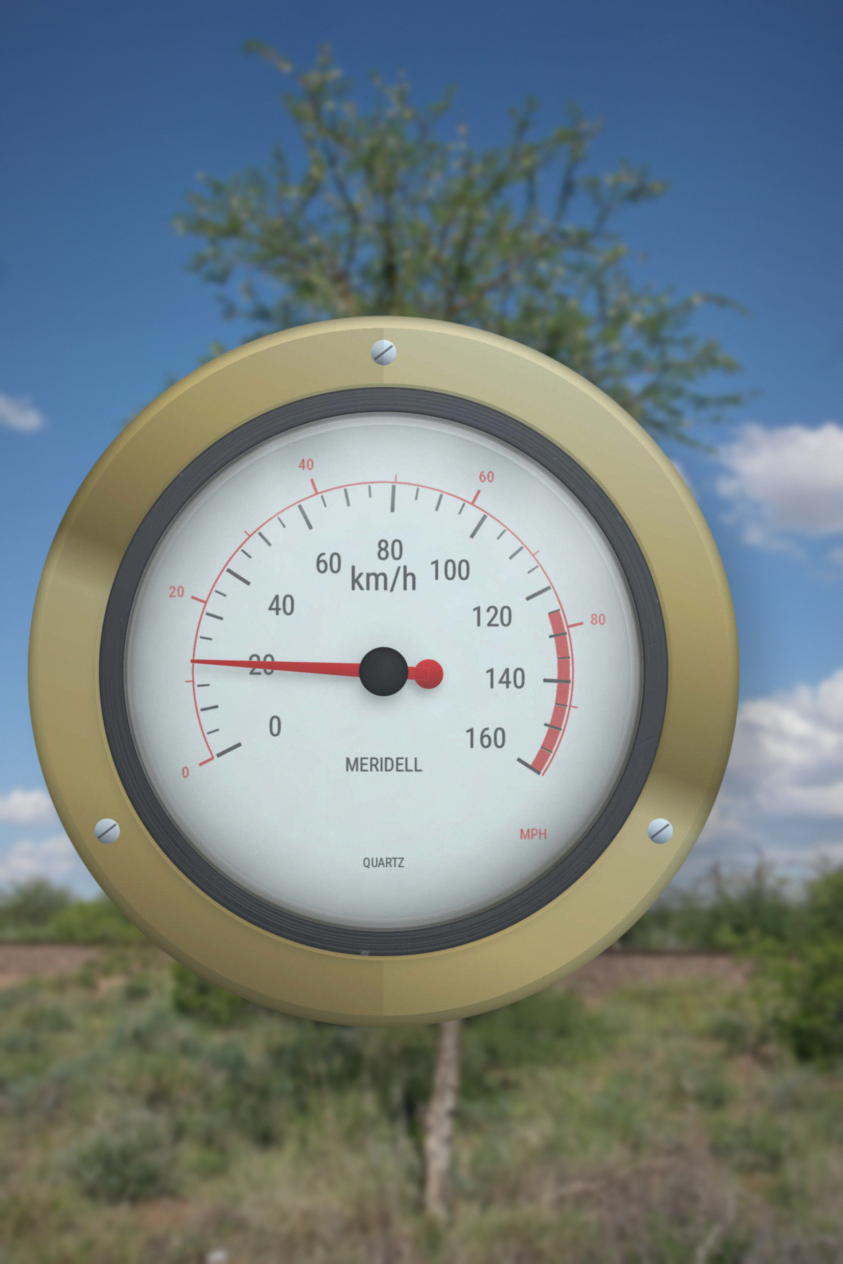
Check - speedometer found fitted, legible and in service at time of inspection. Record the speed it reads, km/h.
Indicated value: 20 km/h
